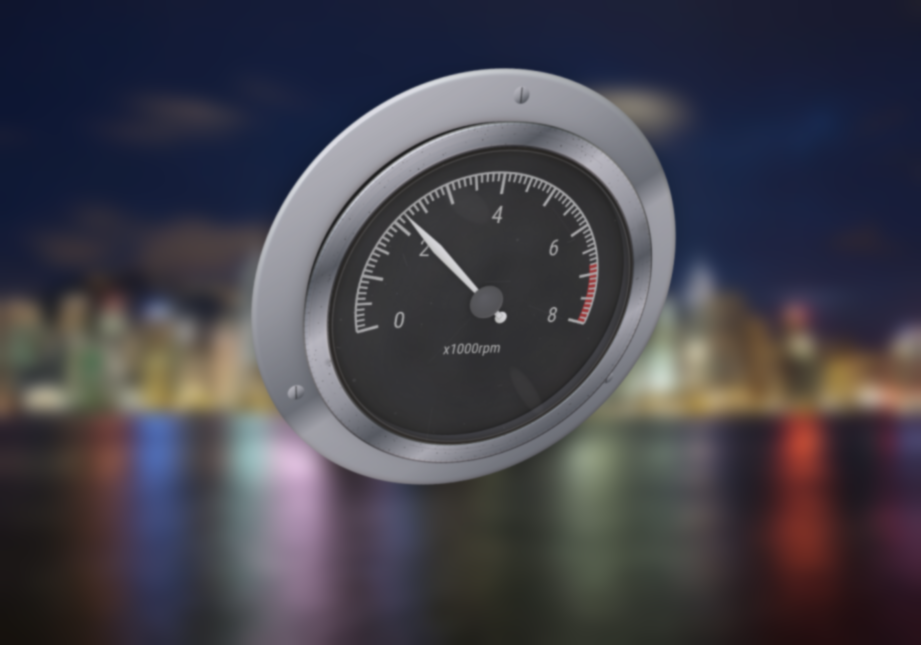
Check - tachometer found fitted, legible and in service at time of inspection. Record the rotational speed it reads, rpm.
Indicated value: 2200 rpm
